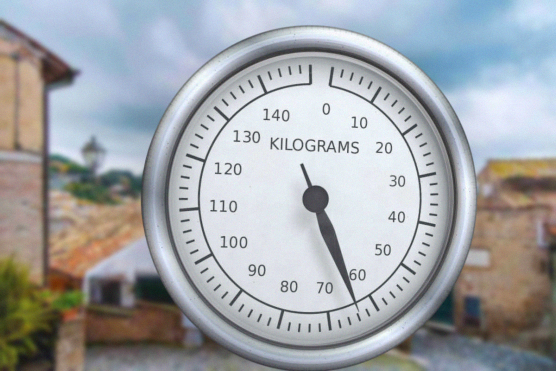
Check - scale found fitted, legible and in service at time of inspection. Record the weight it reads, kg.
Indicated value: 64 kg
